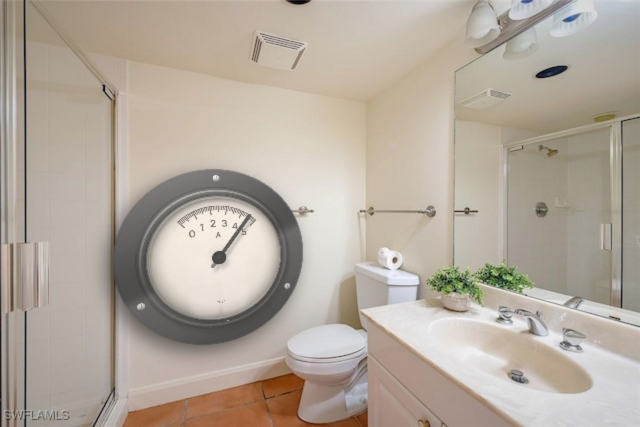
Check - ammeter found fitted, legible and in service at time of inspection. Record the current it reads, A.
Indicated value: 4.5 A
